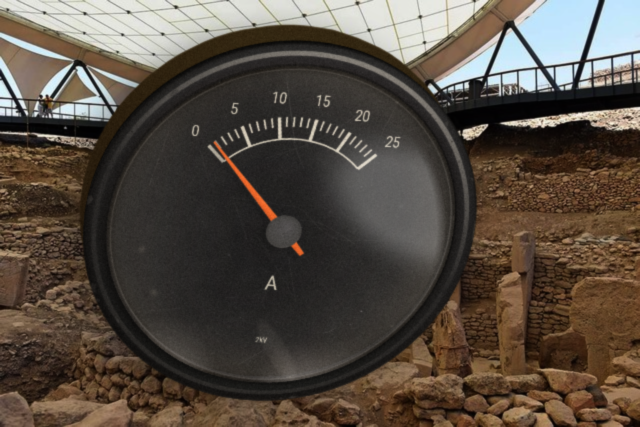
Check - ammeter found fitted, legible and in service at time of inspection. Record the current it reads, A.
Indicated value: 1 A
